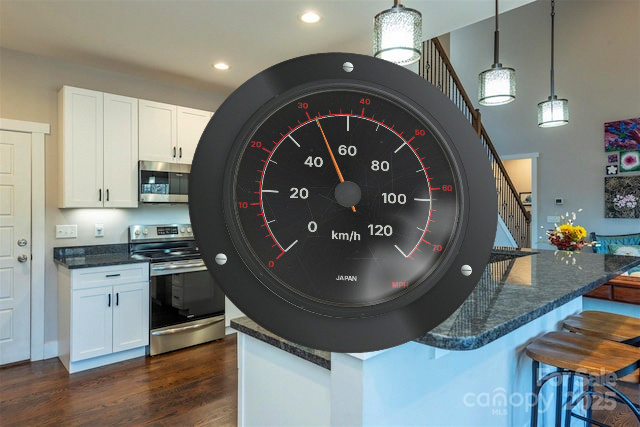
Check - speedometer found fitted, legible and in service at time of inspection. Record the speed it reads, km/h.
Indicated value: 50 km/h
